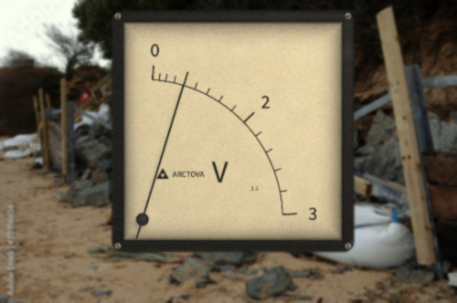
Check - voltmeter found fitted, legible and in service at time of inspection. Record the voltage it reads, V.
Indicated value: 1 V
